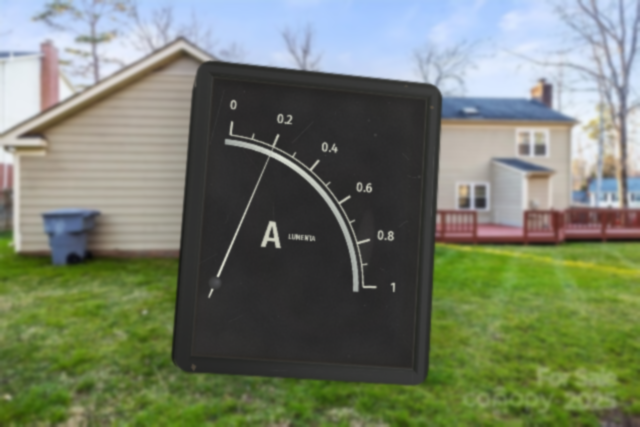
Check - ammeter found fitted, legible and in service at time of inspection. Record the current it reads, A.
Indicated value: 0.2 A
